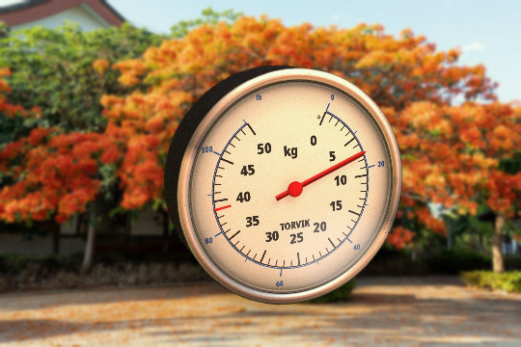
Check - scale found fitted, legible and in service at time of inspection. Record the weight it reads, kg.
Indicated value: 7 kg
